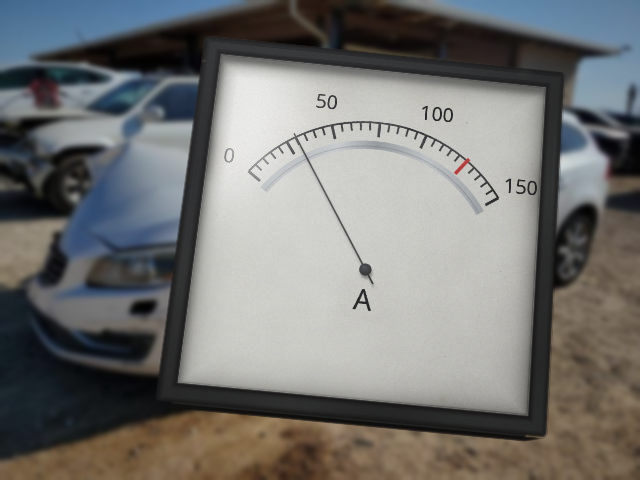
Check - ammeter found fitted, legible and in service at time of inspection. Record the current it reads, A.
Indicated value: 30 A
